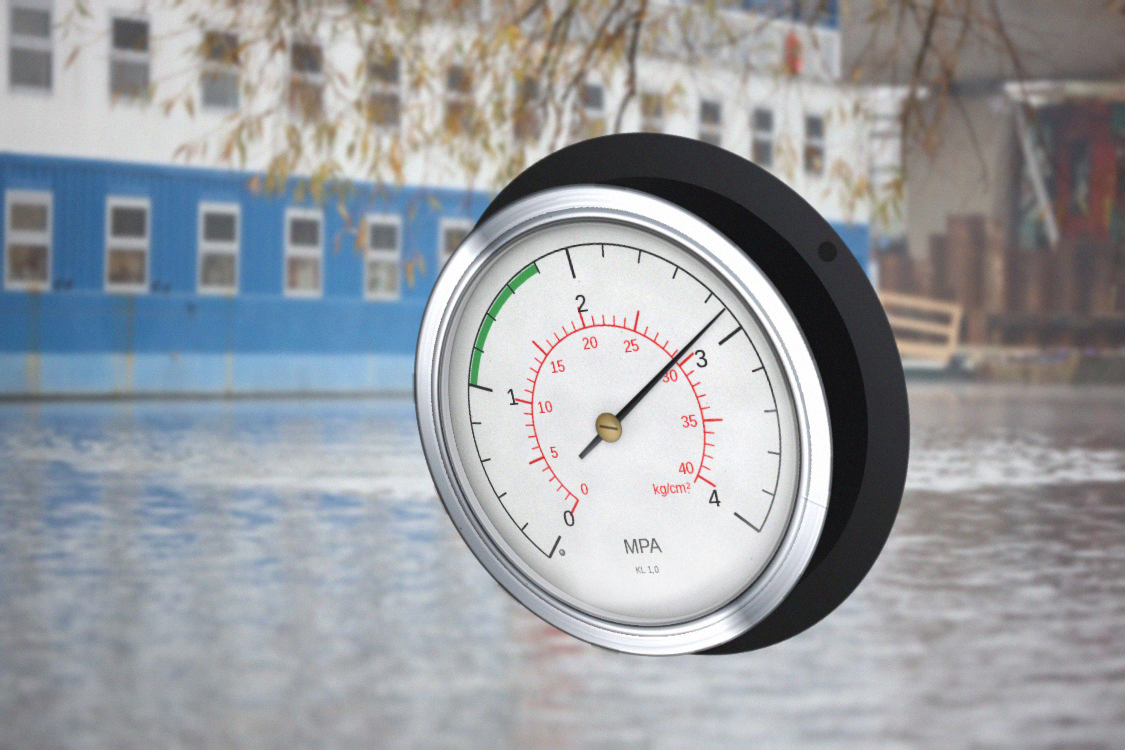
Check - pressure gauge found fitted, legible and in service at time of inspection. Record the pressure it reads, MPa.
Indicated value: 2.9 MPa
